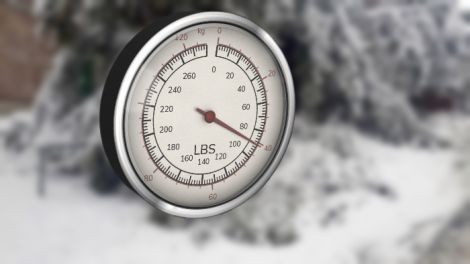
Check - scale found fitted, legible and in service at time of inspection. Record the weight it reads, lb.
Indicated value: 90 lb
